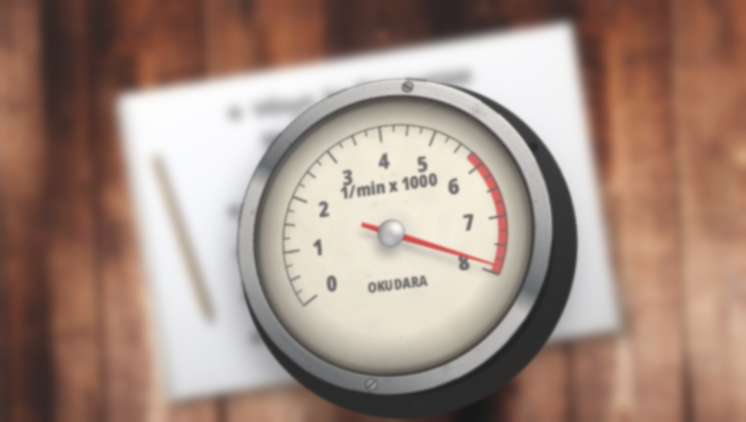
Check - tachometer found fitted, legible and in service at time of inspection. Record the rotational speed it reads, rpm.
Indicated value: 7875 rpm
